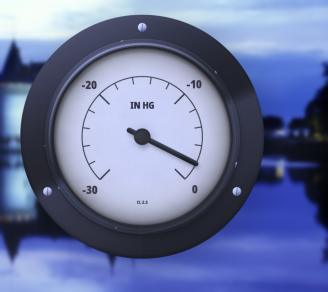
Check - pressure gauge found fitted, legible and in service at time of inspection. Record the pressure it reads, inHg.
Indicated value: -2 inHg
